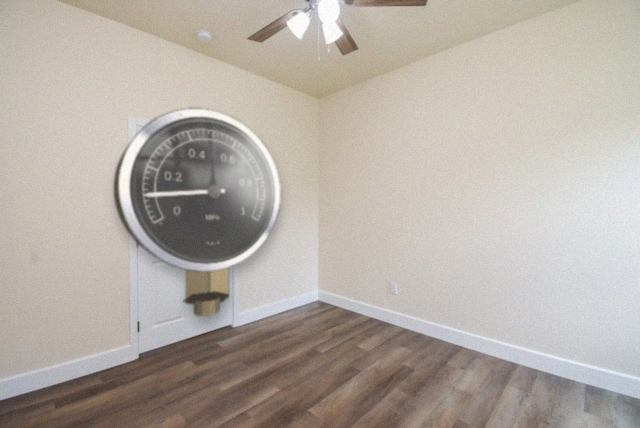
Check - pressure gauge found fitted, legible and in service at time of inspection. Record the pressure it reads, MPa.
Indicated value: 0.1 MPa
